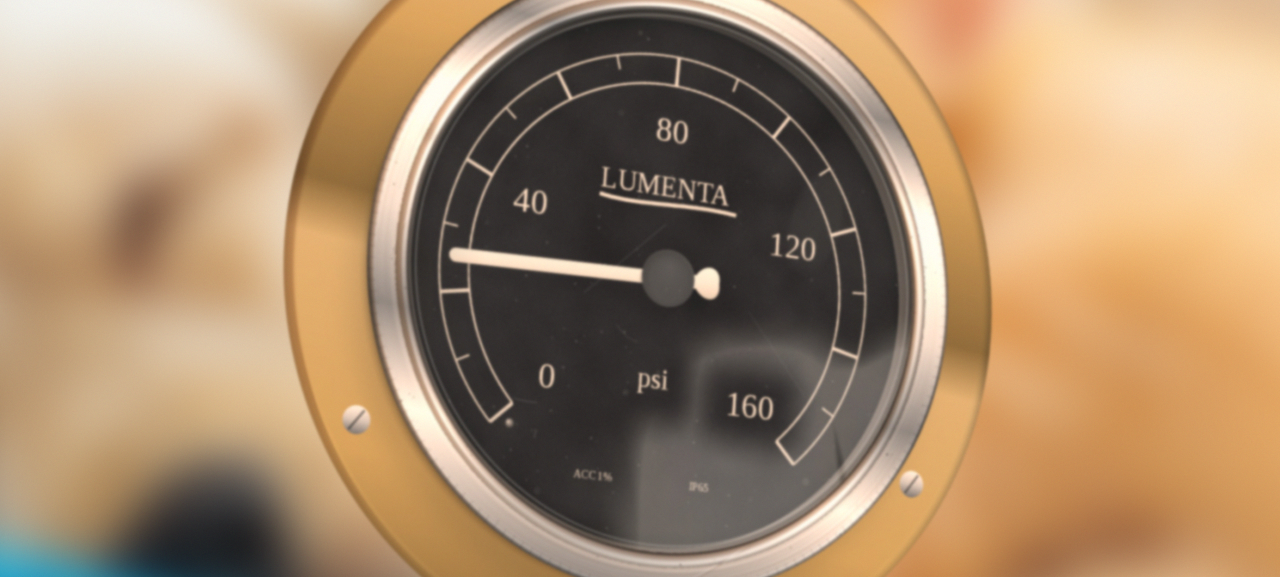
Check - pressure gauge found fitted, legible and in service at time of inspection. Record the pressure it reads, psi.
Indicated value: 25 psi
